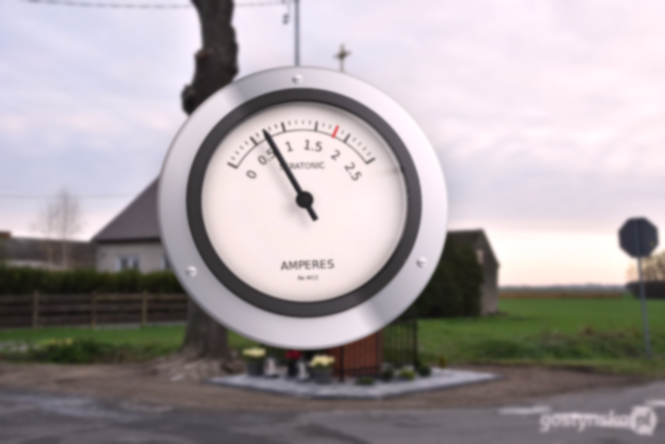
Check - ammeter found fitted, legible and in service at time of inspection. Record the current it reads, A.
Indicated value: 0.7 A
